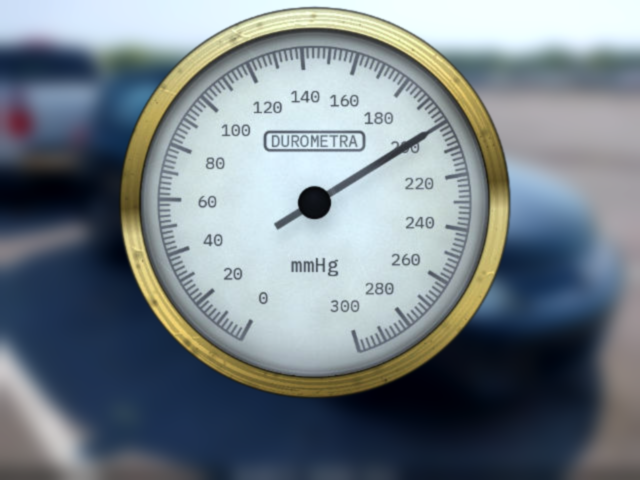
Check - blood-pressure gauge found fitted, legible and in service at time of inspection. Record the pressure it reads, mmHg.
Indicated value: 200 mmHg
